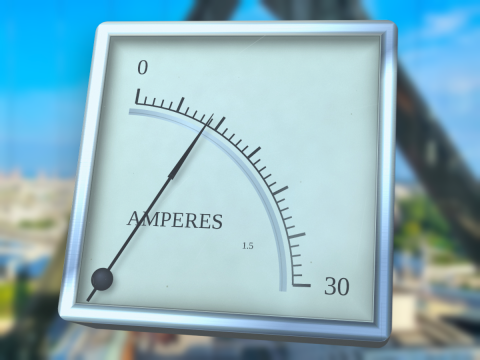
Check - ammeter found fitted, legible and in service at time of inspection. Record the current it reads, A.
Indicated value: 9 A
